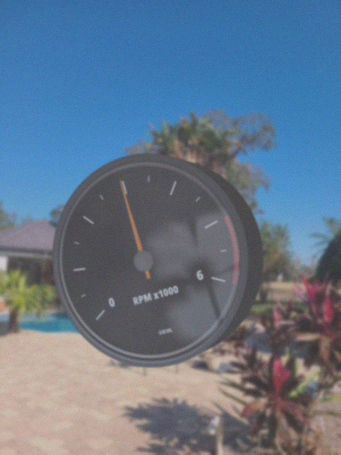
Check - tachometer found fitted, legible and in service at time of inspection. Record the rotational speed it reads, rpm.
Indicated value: 3000 rpm
